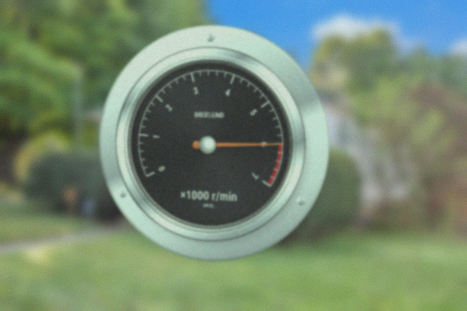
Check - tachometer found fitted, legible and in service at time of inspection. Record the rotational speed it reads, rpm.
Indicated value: 6000 rpm
